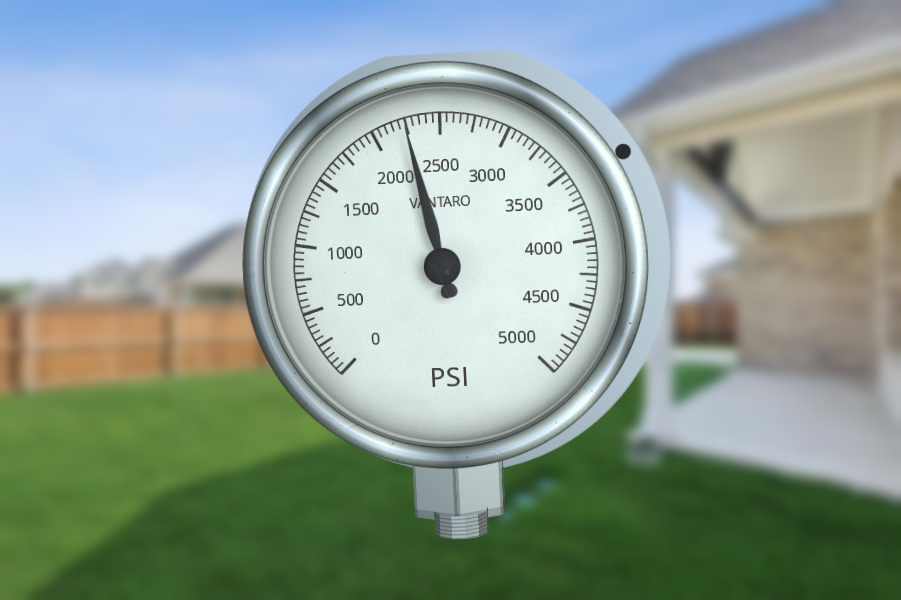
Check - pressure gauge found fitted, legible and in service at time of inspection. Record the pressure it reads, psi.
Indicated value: 2250 psi
